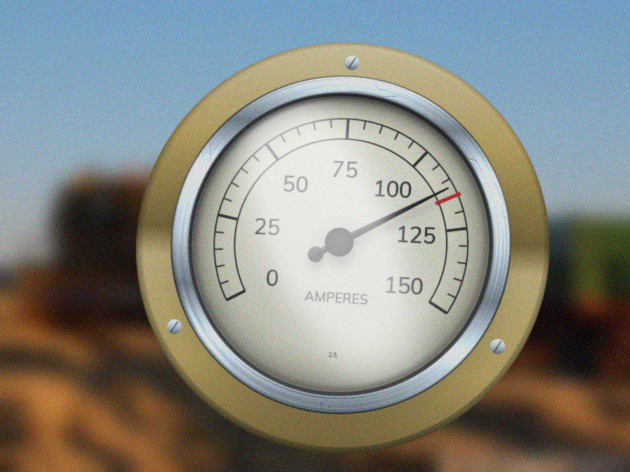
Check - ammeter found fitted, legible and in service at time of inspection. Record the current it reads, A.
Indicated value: 112.5 A
